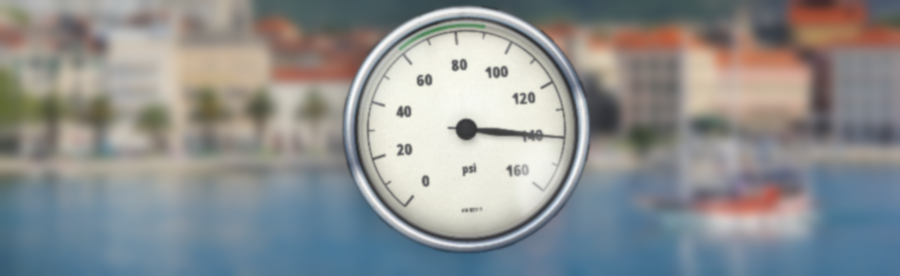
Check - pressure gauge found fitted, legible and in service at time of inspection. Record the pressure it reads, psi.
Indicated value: 140 psi
